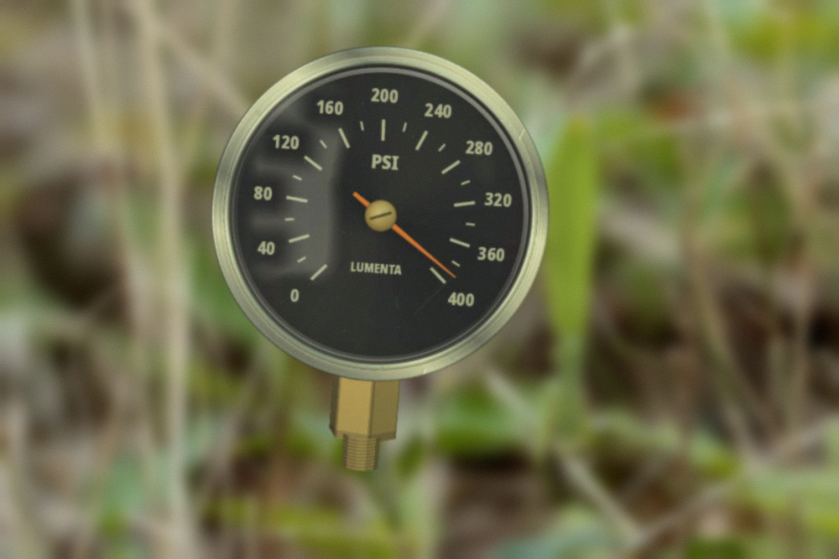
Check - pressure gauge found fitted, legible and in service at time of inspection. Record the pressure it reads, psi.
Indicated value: 390 psi
